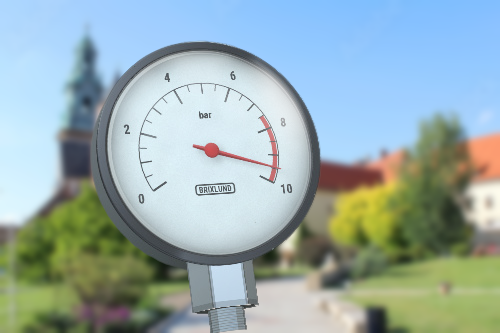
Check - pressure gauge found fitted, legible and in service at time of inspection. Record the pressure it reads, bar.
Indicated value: 9.5 bar
